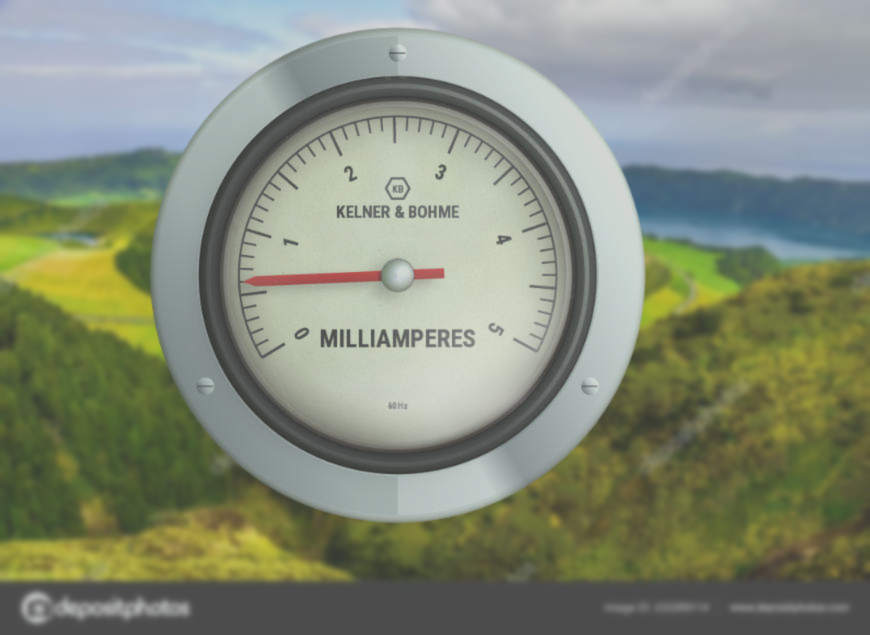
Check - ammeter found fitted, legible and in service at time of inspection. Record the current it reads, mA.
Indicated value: 0.6 mA
